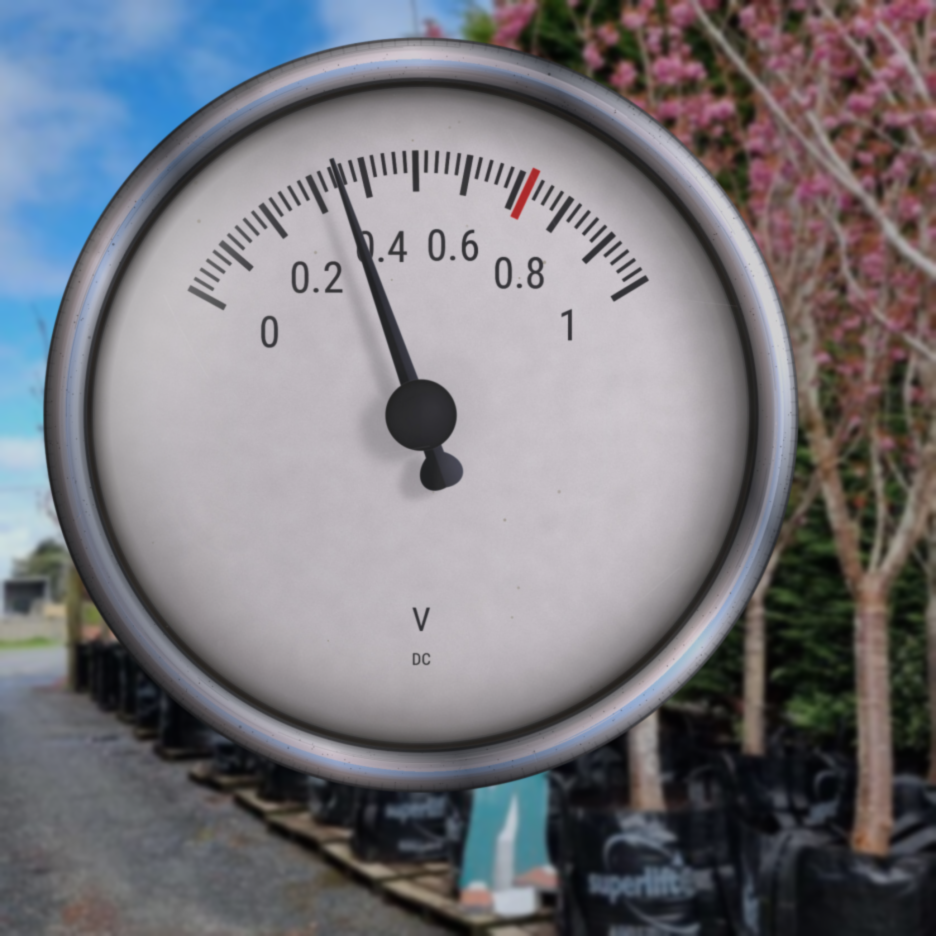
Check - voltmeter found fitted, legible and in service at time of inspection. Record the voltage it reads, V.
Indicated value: 0.35 V
